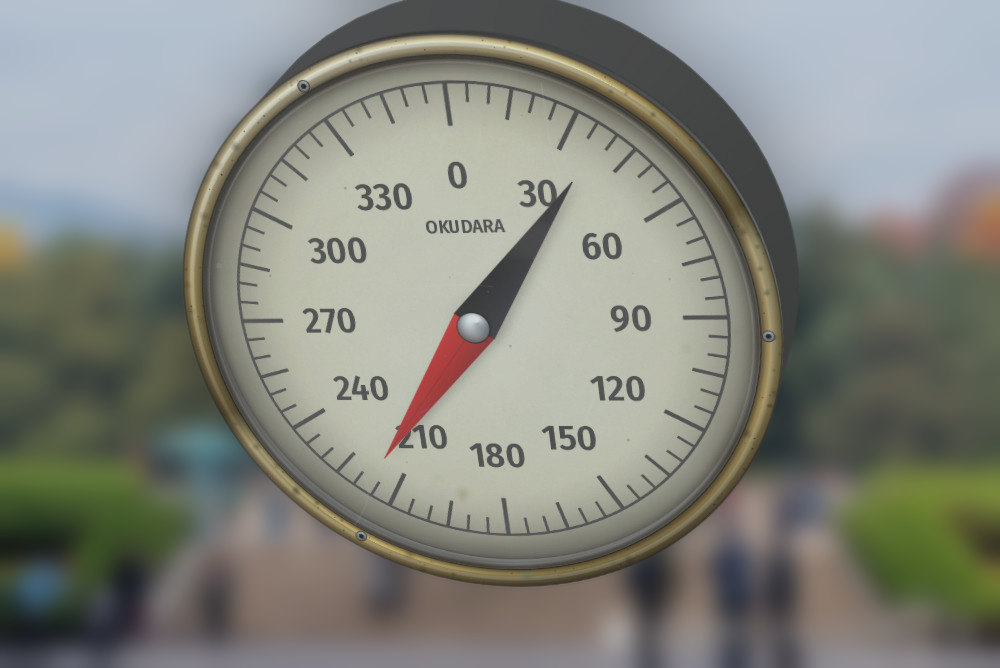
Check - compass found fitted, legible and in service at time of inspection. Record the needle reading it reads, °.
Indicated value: 217.5 °
